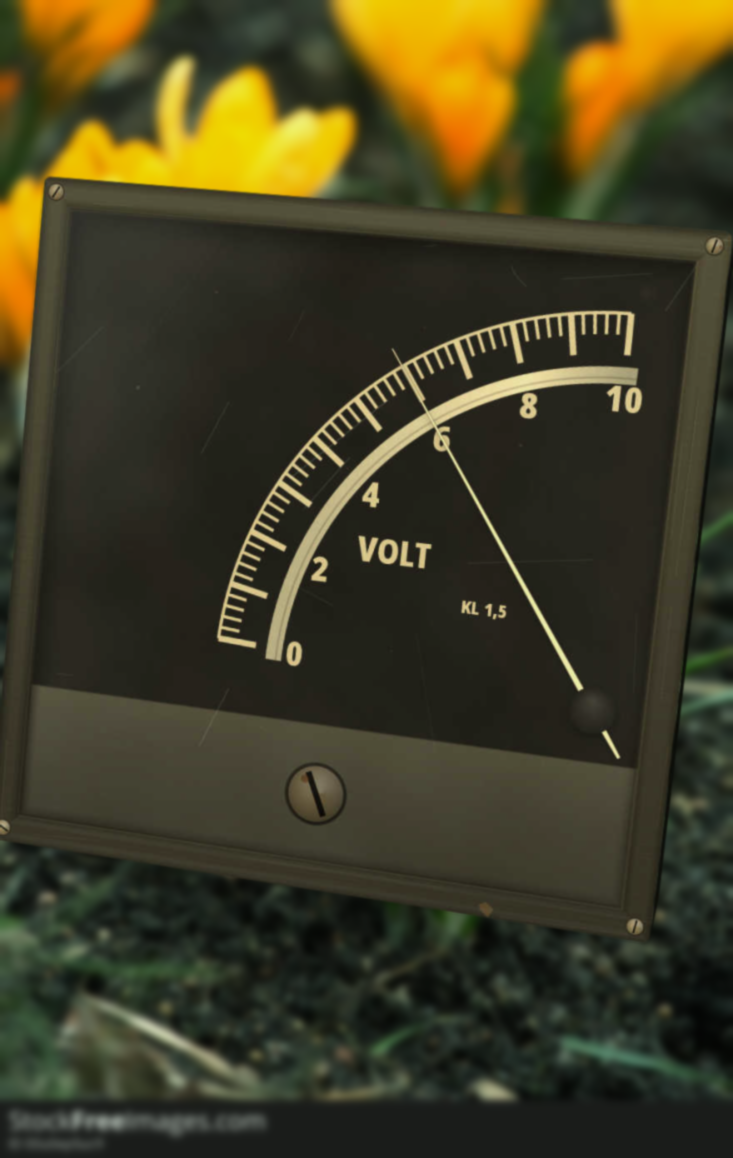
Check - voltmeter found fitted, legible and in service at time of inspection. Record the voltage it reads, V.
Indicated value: 6 V
